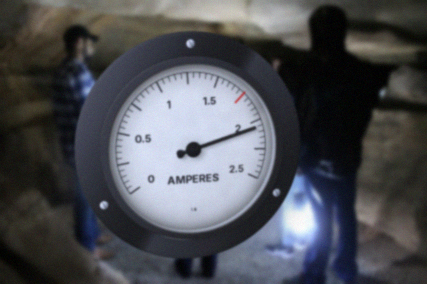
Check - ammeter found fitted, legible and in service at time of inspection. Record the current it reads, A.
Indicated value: 2.05 A
